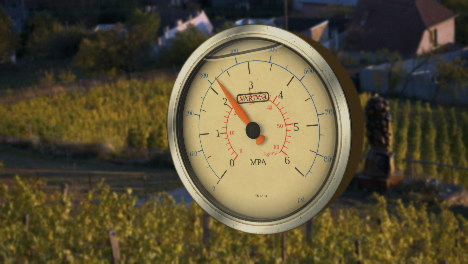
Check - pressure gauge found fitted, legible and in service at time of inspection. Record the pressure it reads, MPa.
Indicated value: 2.25 MPa
